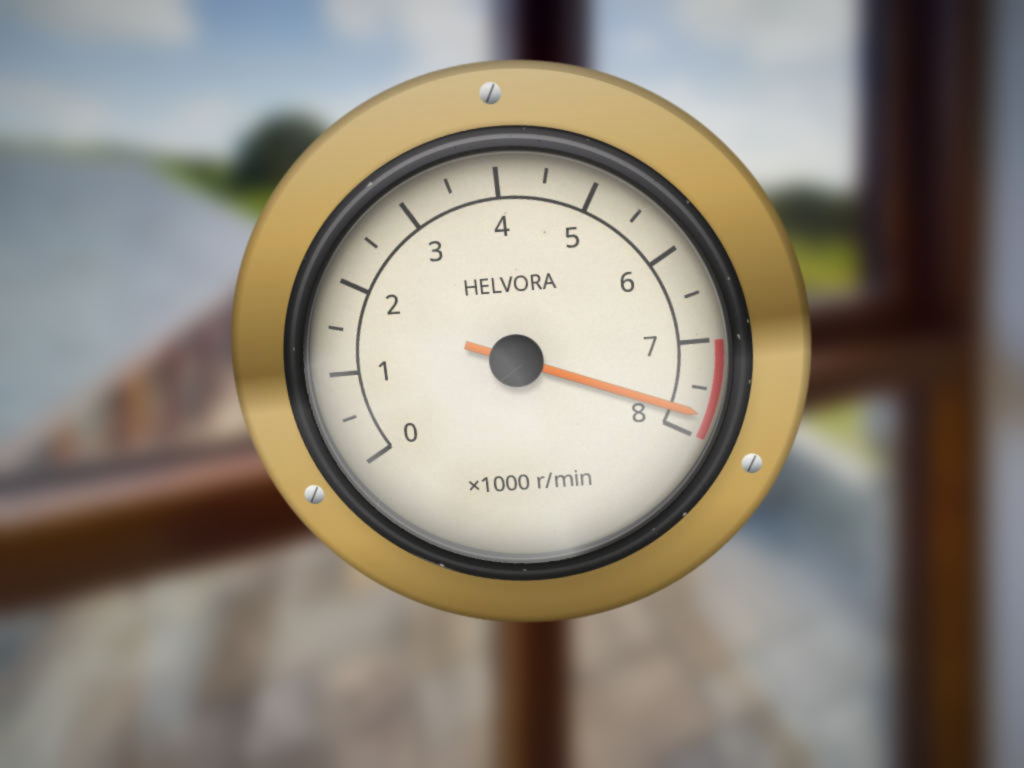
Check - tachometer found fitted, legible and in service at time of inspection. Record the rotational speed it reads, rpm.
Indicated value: 7750 rpm
